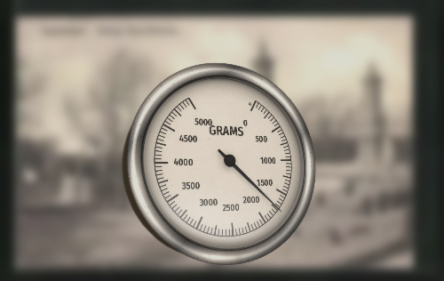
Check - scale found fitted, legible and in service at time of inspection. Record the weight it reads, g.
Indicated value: 1750 g
